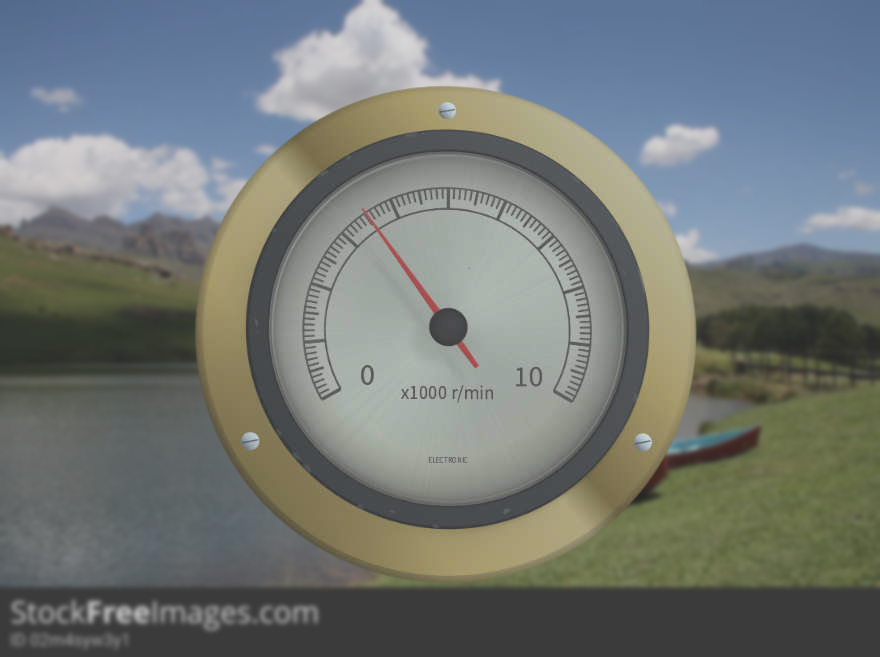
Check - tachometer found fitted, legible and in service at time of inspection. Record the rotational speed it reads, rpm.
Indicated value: 3500 rpm
